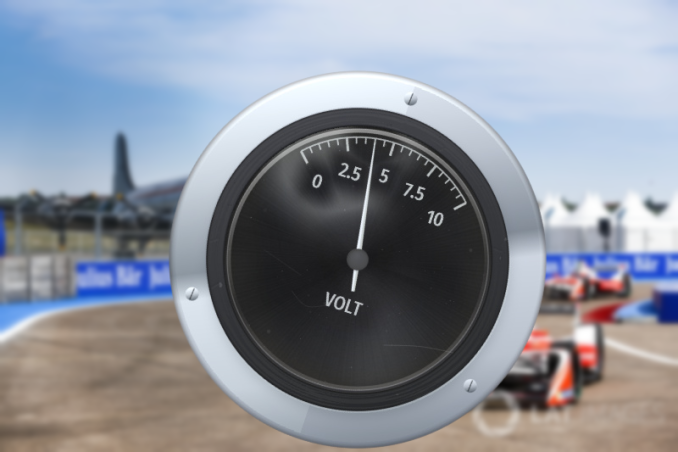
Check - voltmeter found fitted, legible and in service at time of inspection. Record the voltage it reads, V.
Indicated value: 4 V
